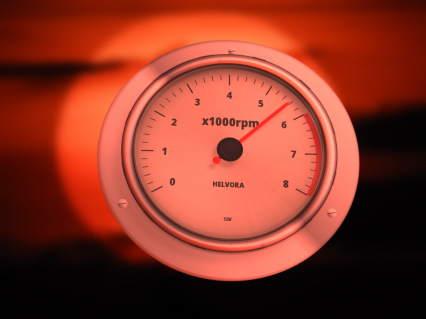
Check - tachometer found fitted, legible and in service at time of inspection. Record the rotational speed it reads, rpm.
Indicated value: 5600 rpm
